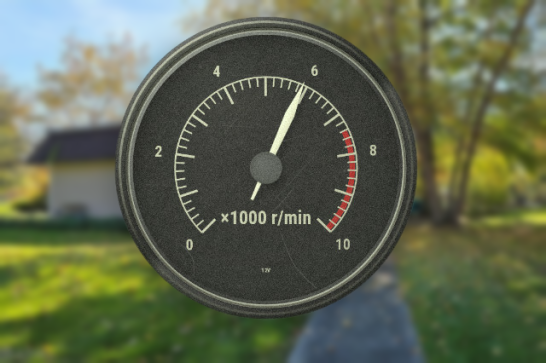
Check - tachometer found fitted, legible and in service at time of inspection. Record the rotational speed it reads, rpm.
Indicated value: 5900 rpm
